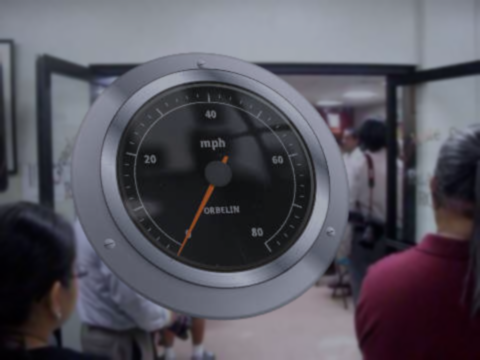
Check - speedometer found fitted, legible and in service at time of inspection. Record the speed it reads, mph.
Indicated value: 0 mph
